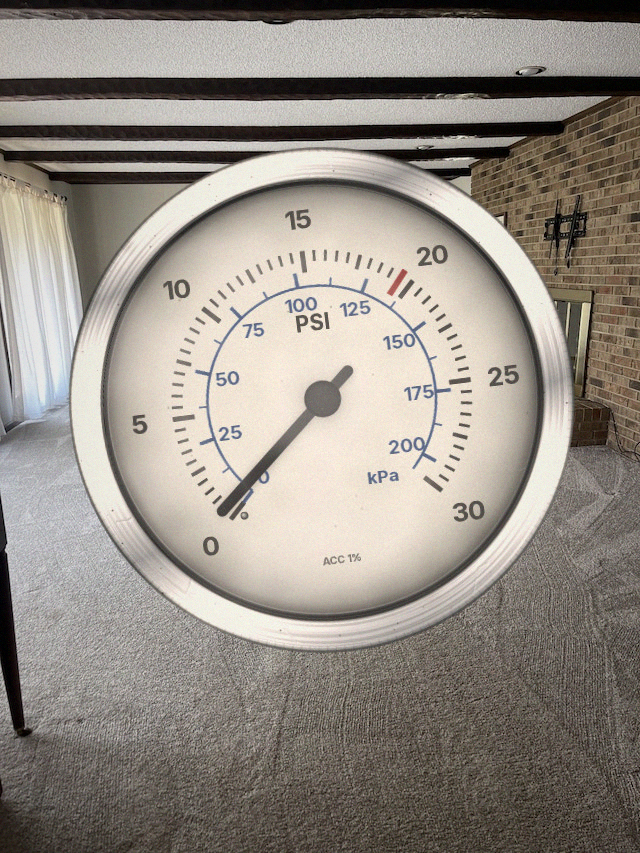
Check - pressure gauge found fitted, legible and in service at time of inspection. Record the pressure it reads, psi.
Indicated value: 0.5 psi
